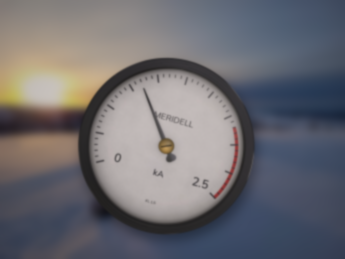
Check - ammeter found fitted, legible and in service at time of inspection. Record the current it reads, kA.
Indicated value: 0.85 kA
